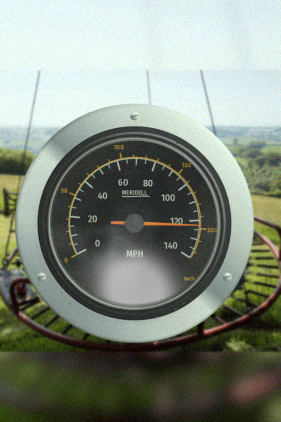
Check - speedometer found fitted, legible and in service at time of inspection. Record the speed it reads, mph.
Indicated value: 122.5 mph
